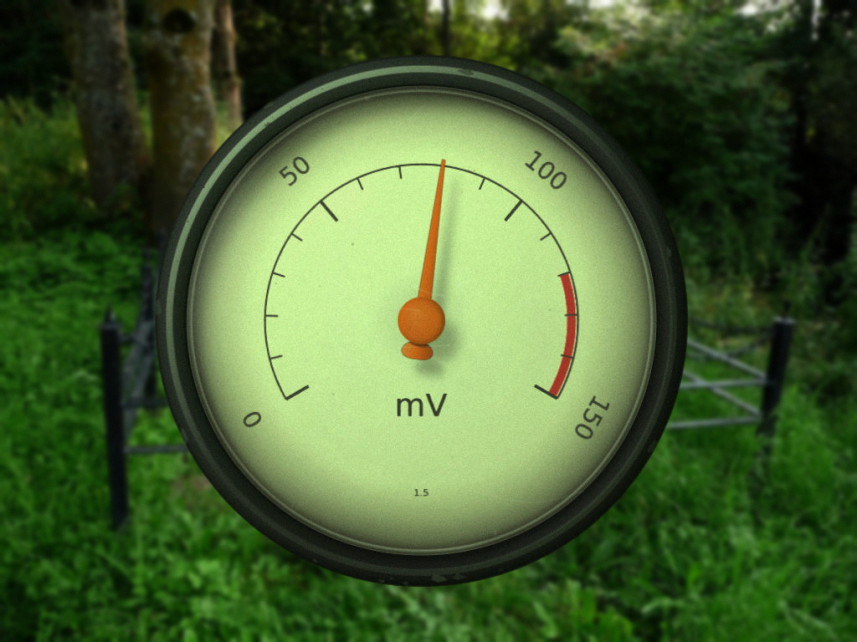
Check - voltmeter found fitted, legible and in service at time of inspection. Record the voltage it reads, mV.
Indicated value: 80 mV
